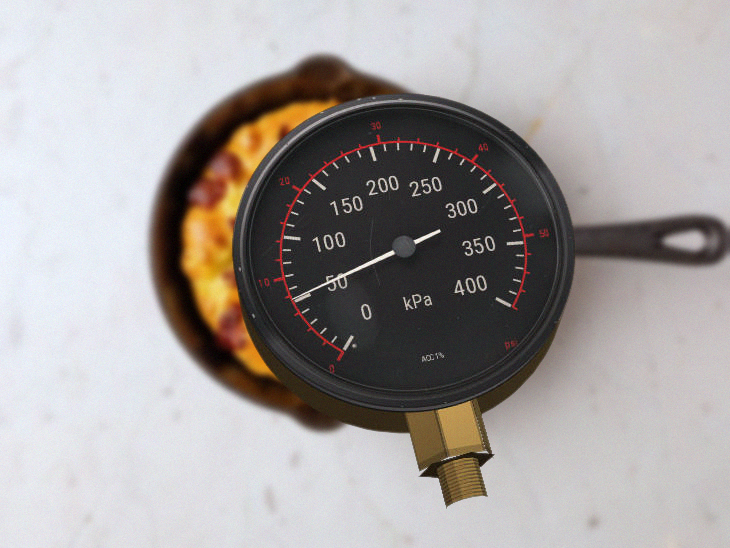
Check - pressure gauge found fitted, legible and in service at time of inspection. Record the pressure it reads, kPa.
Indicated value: 50 kPa
